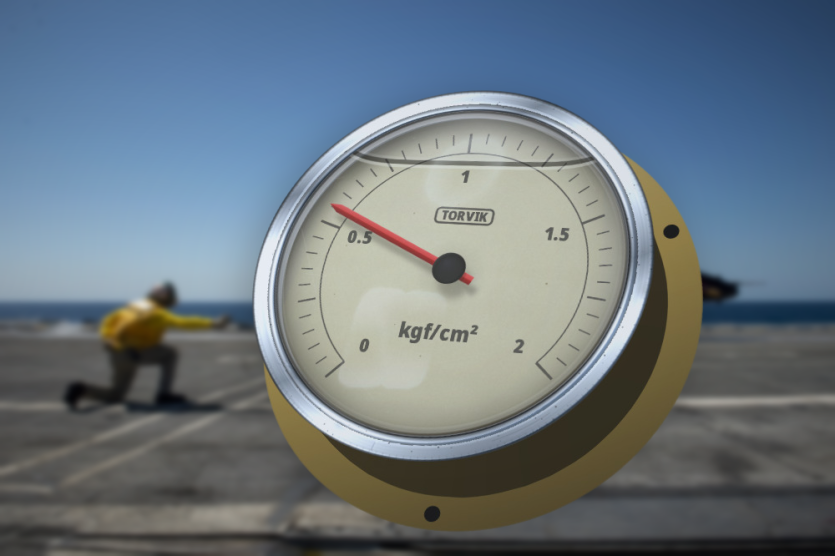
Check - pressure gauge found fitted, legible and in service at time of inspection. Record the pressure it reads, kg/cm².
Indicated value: 0.55 kg/cm²
